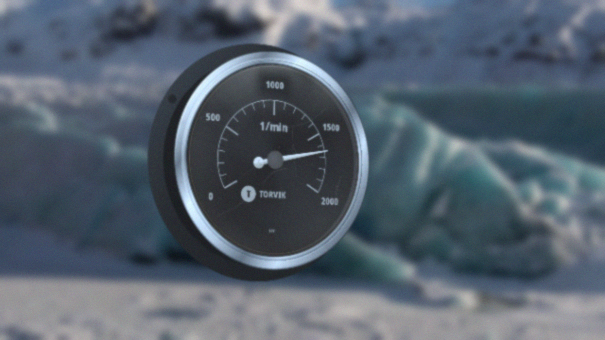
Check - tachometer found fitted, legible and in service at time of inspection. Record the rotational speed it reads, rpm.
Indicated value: 1650 rpm
